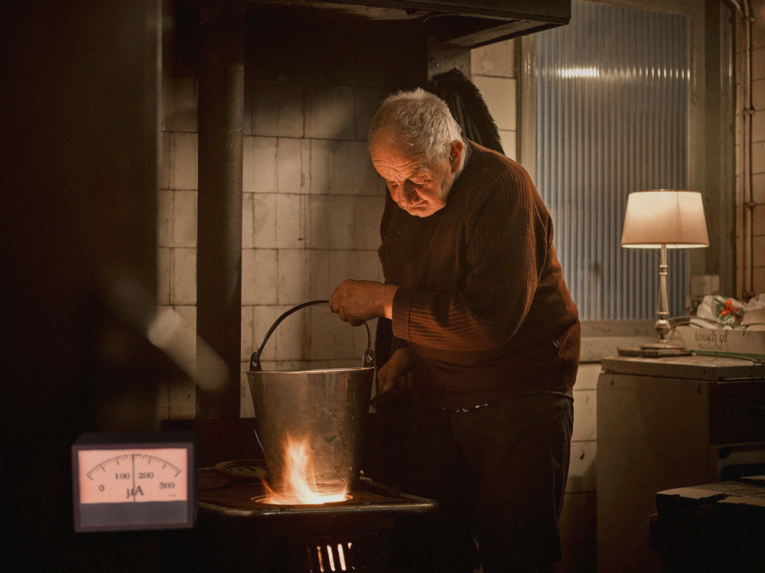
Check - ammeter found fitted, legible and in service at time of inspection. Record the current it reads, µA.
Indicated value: 150 µA
